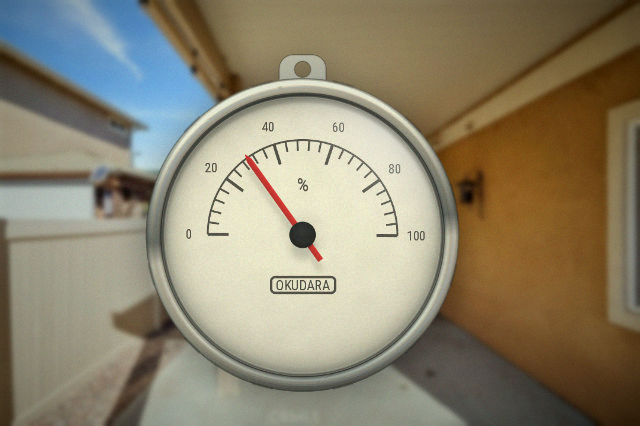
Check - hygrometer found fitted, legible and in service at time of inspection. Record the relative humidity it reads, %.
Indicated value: 30 %
